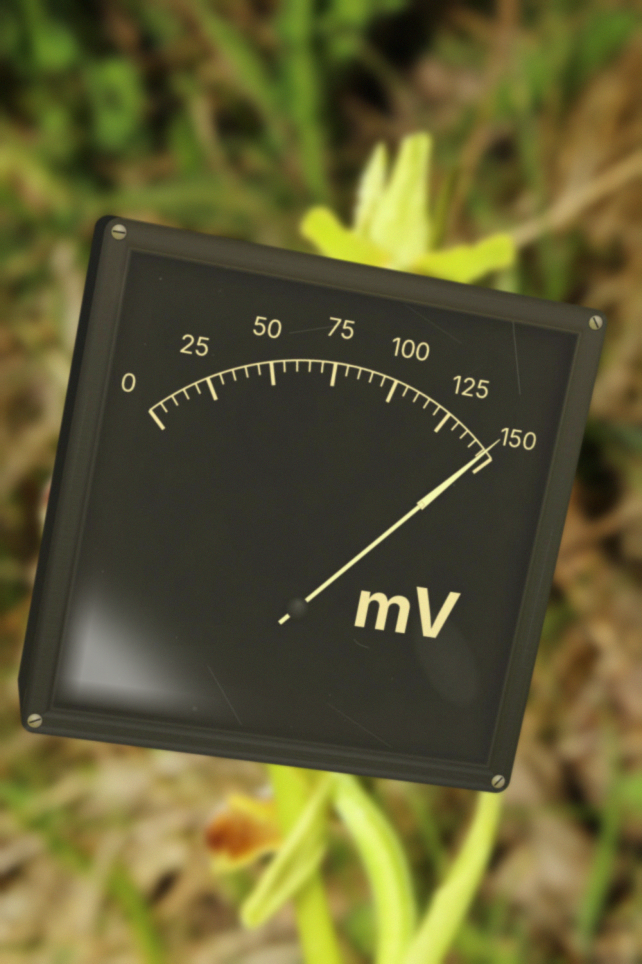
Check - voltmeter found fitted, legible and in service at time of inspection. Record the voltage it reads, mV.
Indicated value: 145 mV
